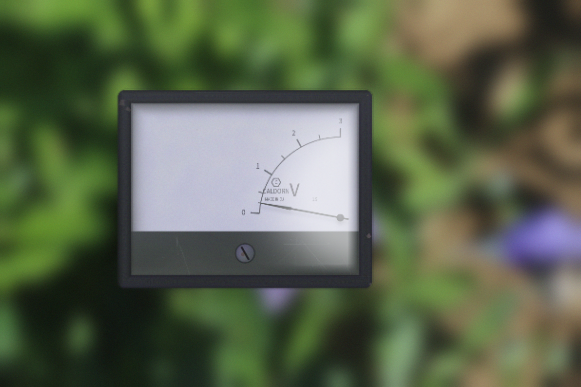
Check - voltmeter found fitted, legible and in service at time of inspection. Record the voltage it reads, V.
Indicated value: 0.25 V
